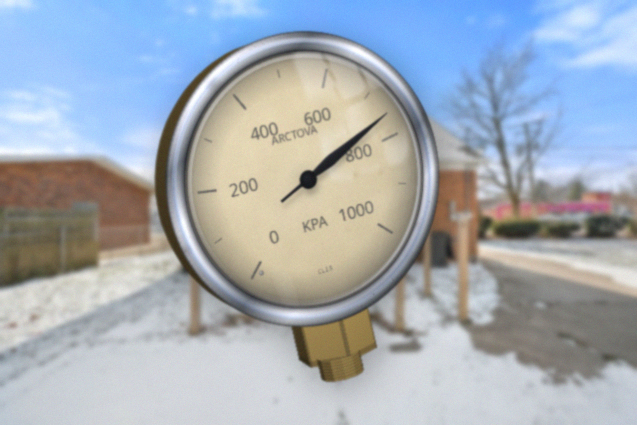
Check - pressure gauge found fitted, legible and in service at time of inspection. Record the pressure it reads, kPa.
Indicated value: 750 kPa
